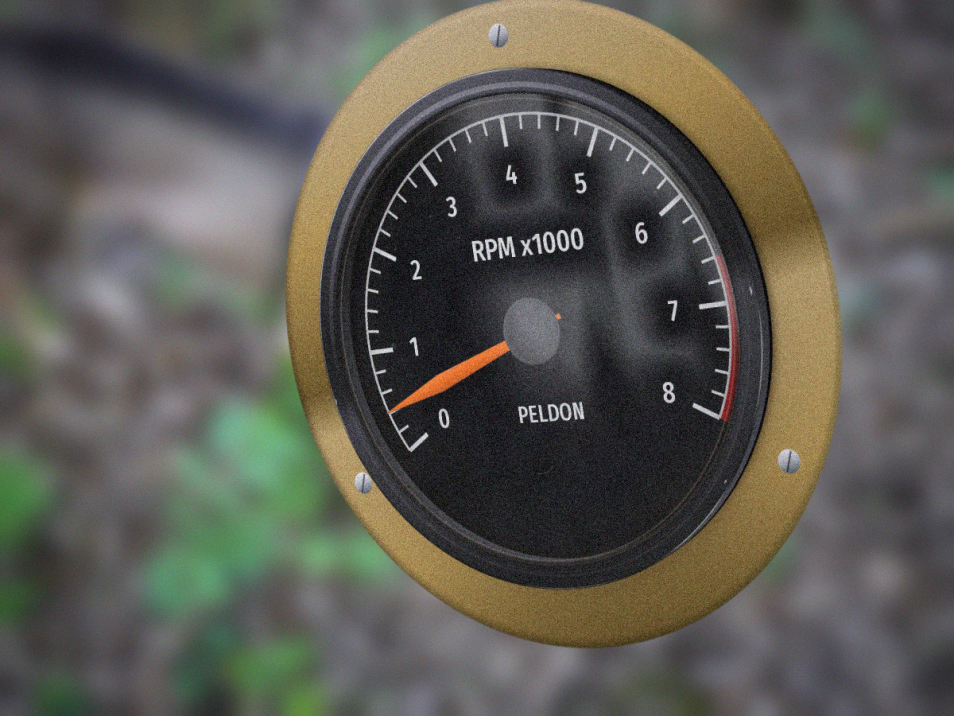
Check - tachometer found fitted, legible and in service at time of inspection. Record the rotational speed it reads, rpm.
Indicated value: 400 rpm
